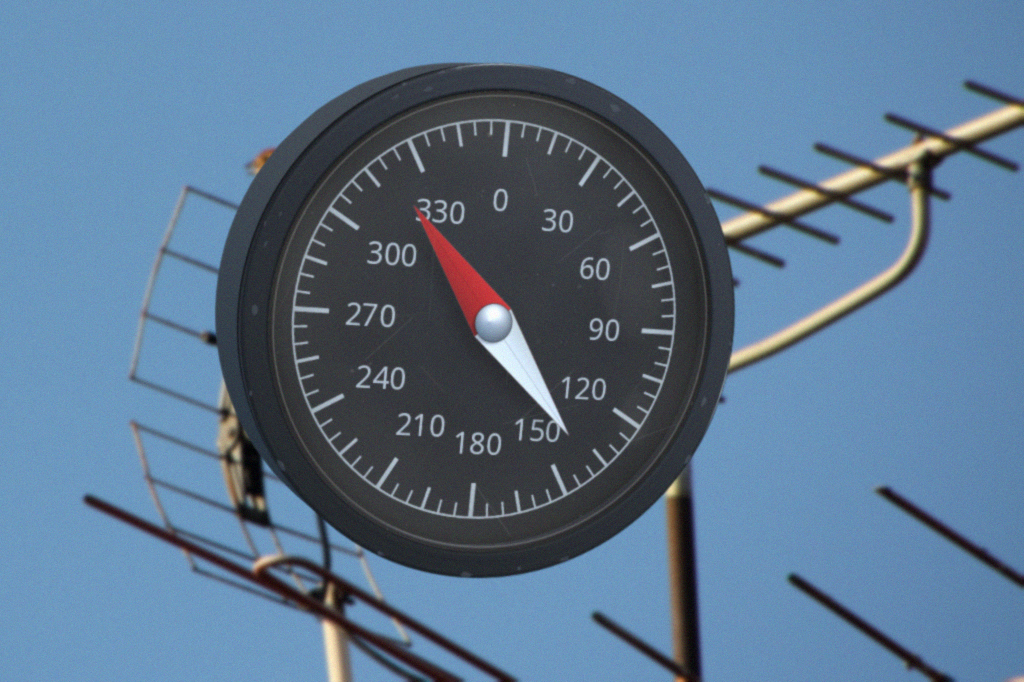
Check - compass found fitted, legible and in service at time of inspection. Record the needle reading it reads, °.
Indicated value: 320 °
